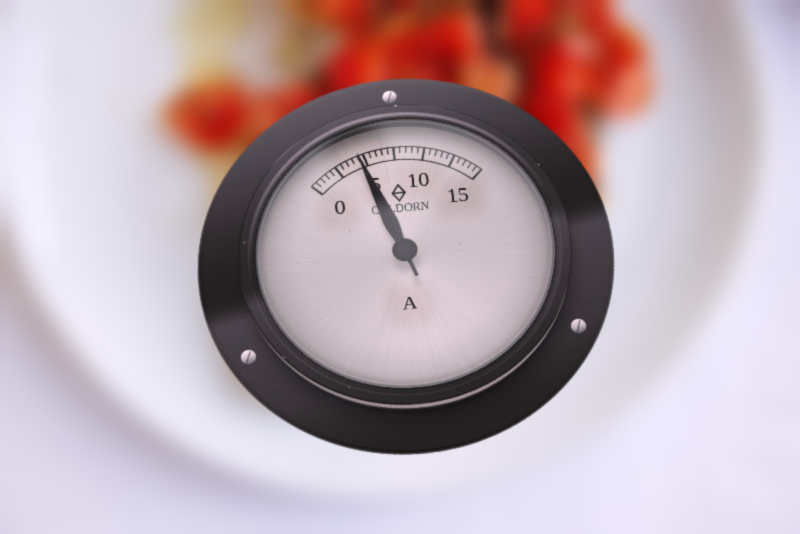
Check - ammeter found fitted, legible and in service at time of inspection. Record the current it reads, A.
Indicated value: 4.5 A
